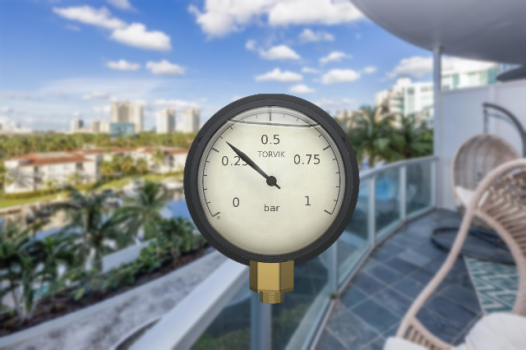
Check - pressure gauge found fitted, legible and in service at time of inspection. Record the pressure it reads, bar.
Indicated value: 0.3 bar
